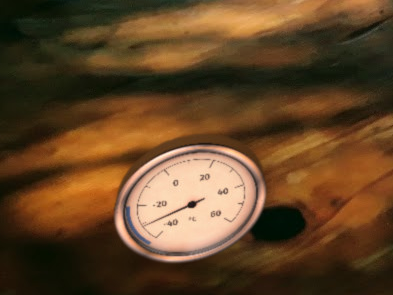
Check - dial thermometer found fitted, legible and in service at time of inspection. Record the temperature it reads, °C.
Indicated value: -30 °C
